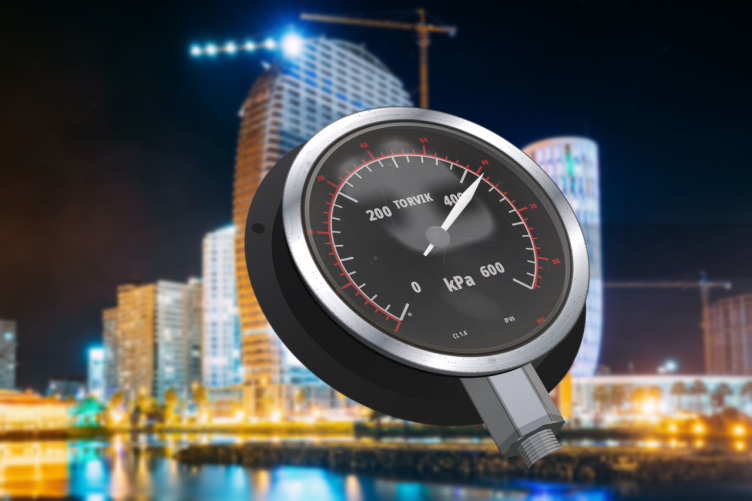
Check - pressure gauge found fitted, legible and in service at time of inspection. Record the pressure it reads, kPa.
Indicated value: 420 kPa
